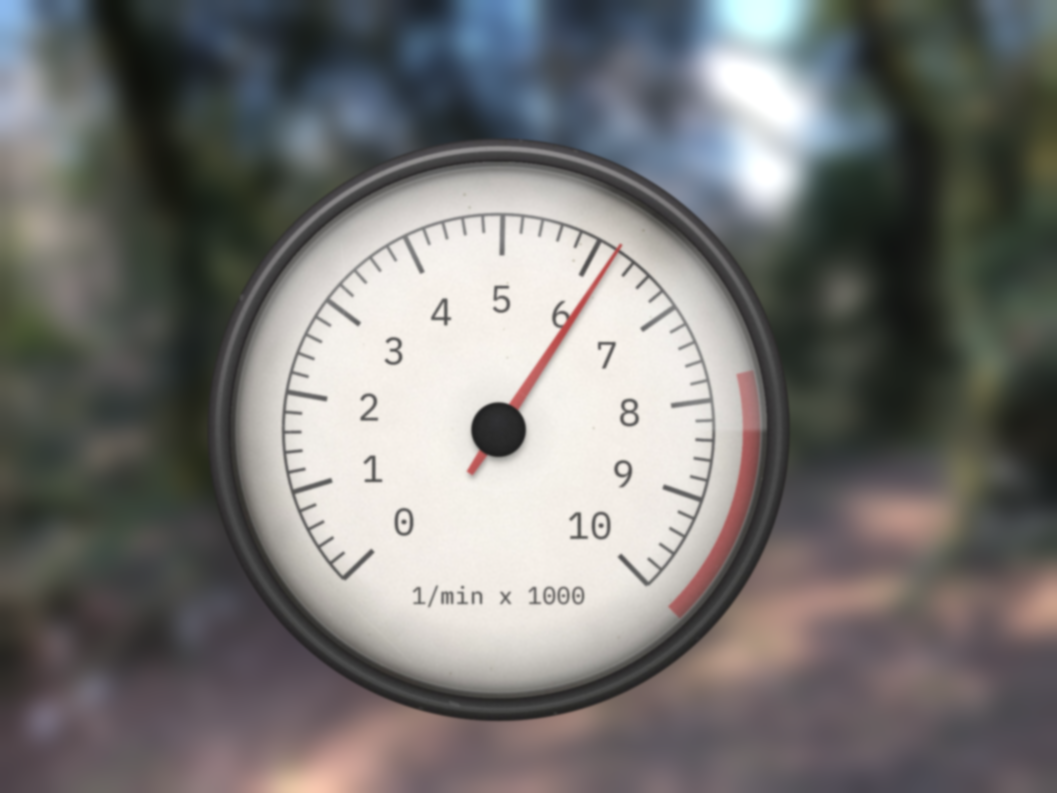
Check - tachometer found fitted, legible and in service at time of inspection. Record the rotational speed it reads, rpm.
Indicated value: 6200 rpm
